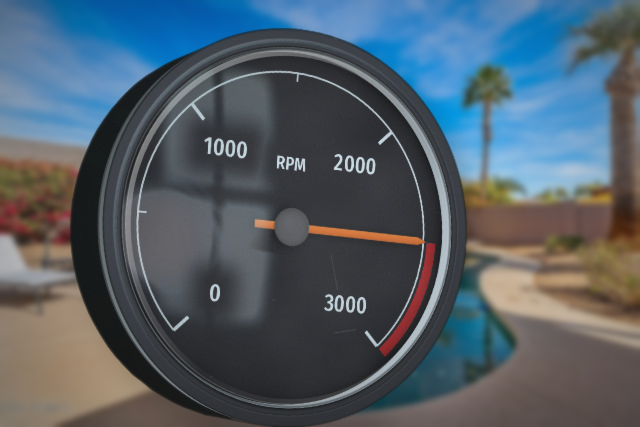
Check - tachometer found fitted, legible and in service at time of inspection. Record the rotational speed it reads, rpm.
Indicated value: 2500 rpm
